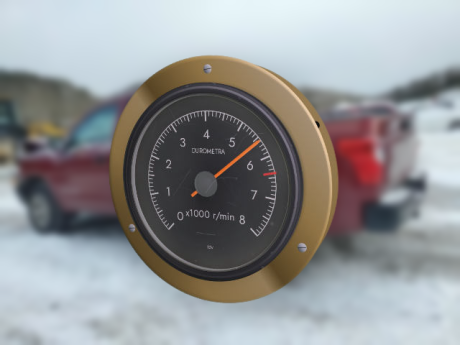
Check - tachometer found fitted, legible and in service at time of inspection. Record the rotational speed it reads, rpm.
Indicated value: 5600 rpm
